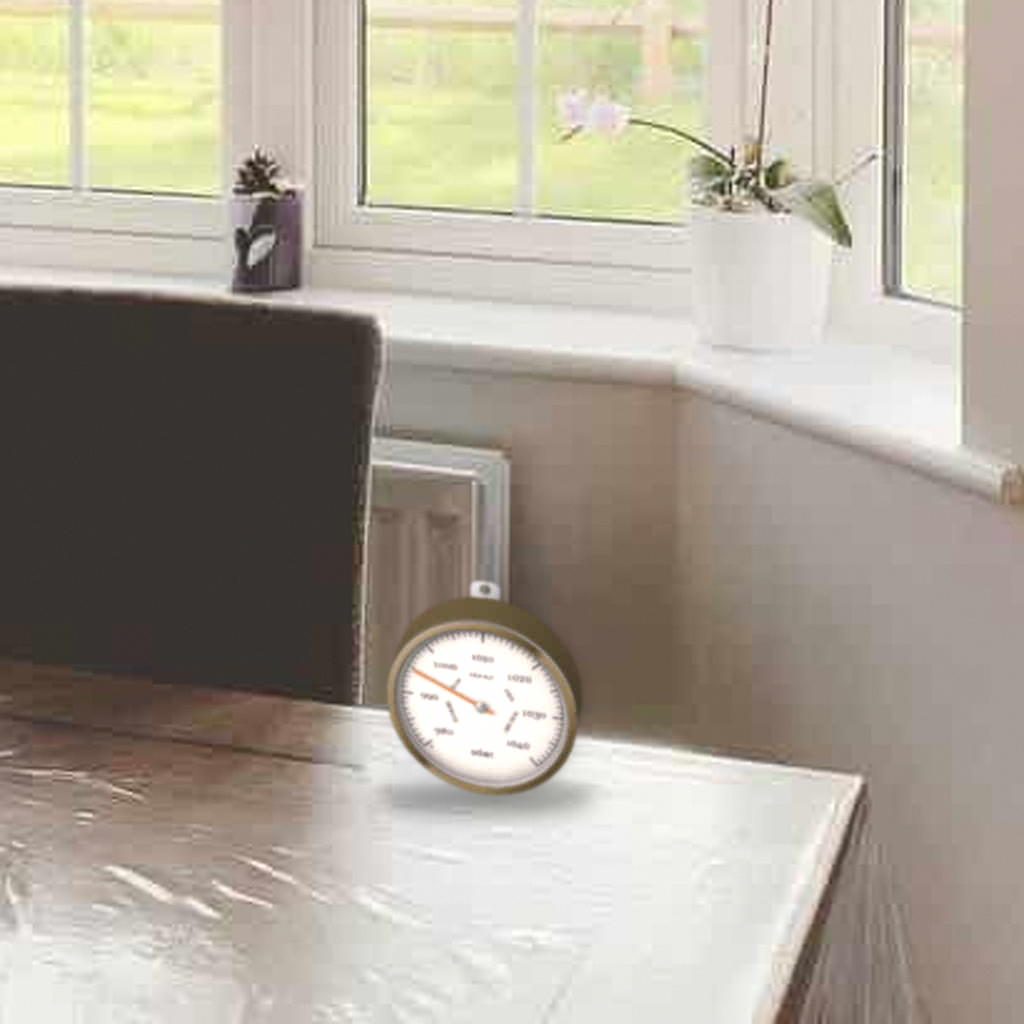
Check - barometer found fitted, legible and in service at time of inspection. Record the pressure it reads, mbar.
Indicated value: 995 mbar
